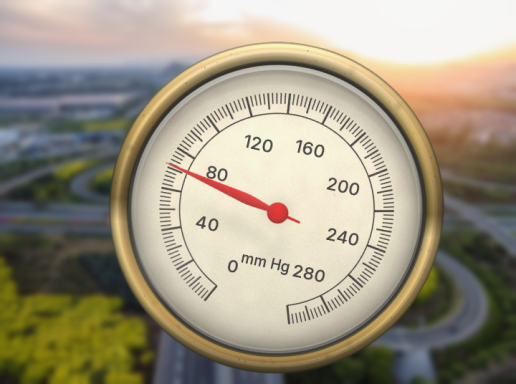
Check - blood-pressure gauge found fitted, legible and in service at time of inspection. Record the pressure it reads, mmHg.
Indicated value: 72 mmHg
